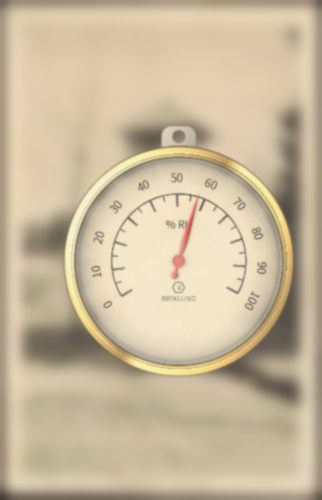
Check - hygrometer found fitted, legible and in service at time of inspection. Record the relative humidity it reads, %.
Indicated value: 57.5 %
